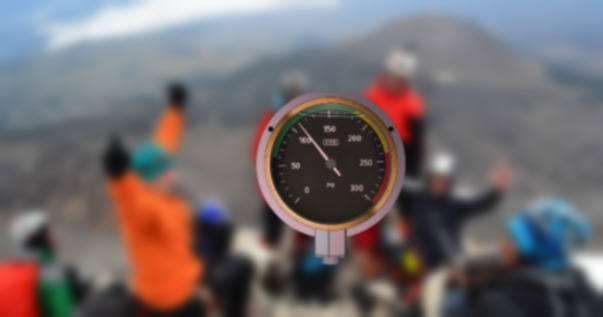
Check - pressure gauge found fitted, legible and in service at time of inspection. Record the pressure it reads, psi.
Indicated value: 110 psi
